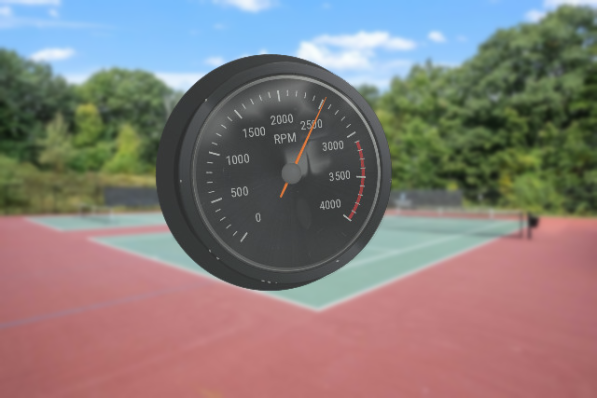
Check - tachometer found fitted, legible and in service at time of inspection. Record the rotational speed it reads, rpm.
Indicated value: 2500 rpm
